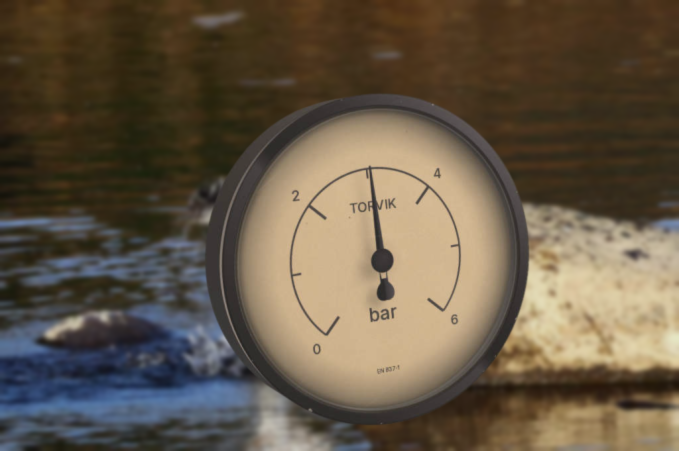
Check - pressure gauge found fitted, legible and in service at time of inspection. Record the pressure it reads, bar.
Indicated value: 3 bar
